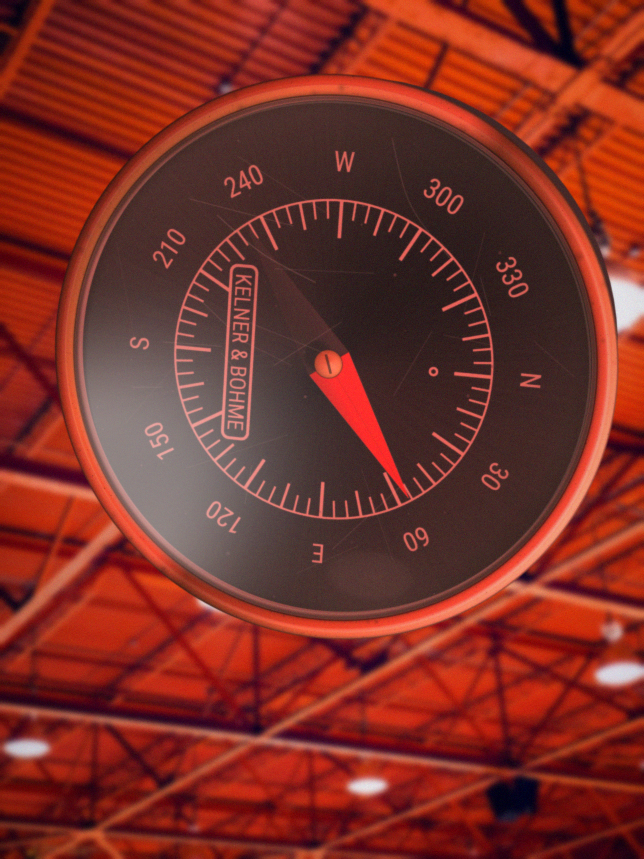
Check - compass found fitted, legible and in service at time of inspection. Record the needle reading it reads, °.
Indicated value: 55 °
